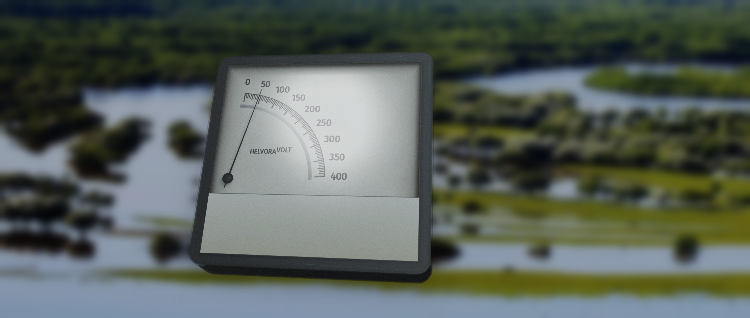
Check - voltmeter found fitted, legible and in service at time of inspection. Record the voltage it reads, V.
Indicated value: 50 V
